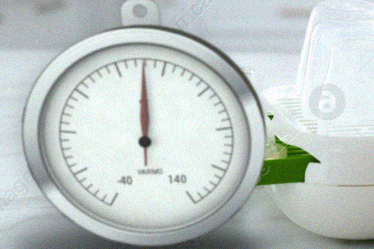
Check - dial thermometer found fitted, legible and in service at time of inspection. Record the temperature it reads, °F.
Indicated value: 52 °F
